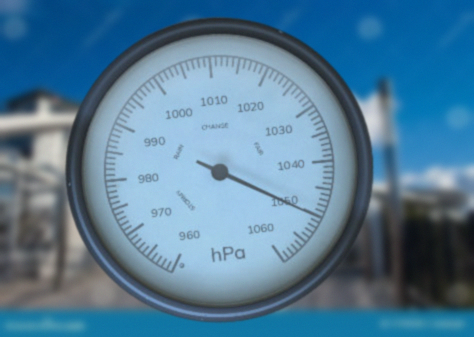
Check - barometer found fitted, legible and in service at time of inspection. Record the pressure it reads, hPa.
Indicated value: 1050 hPa
